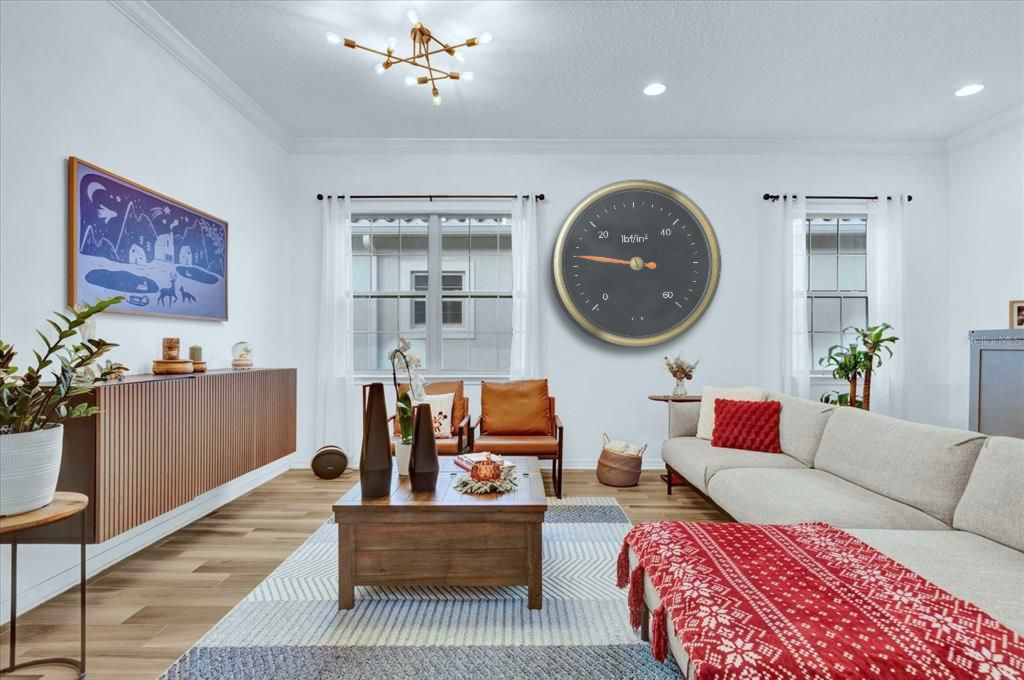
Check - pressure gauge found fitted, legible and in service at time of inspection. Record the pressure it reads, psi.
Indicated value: 12 psi
